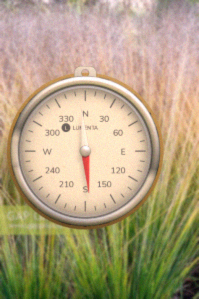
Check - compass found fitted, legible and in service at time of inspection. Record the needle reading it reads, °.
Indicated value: 175 °
